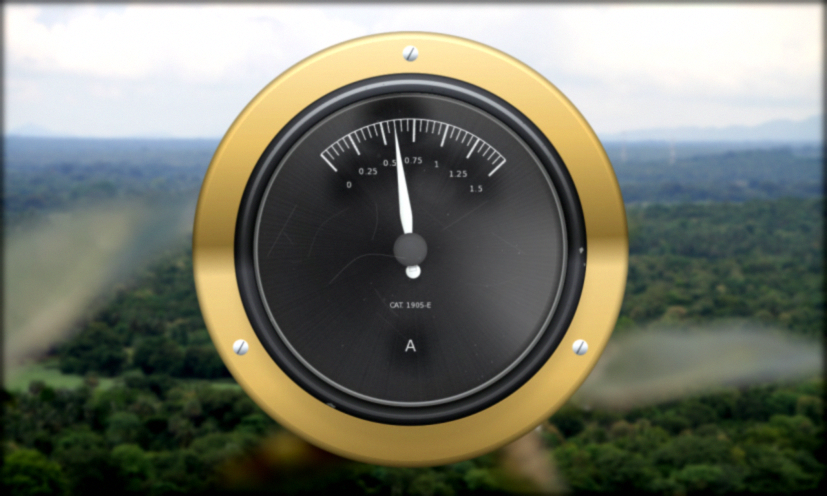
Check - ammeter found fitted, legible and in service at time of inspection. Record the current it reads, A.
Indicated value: 0.6 A
